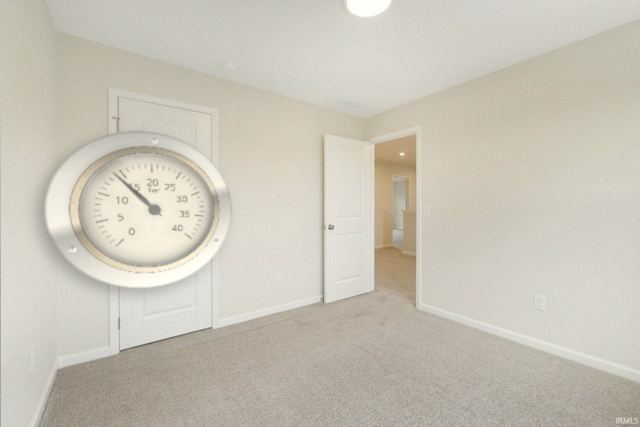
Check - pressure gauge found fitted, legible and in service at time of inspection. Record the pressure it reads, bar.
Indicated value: 14 bar
